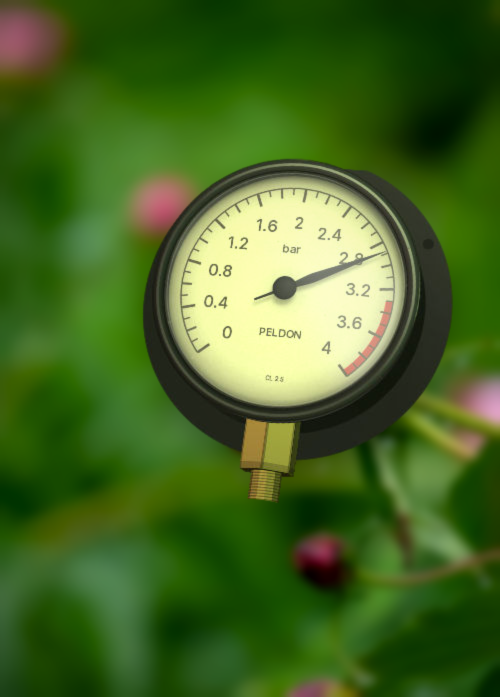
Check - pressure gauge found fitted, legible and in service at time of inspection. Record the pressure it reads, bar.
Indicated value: 2.9 bar
